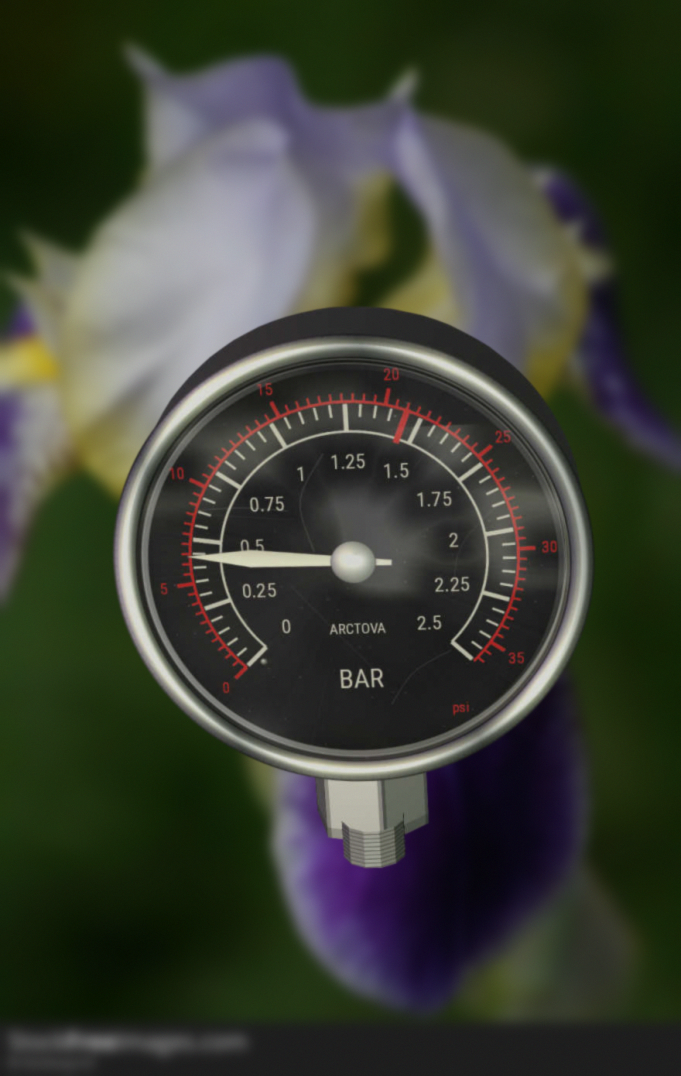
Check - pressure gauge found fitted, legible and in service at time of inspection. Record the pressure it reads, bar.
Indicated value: 0.45 bar
